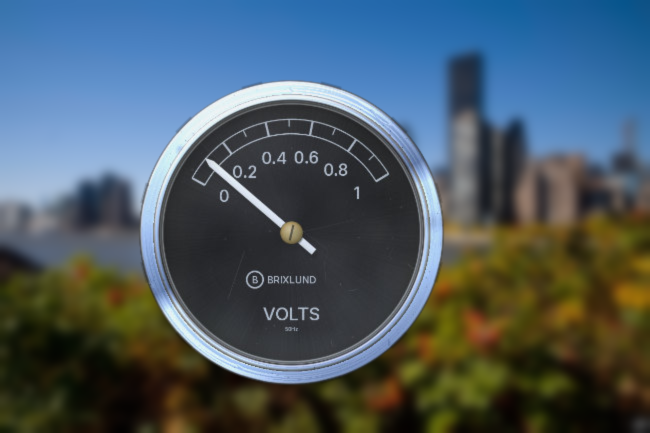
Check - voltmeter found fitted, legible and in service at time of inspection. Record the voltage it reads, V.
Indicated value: 0.1 V
